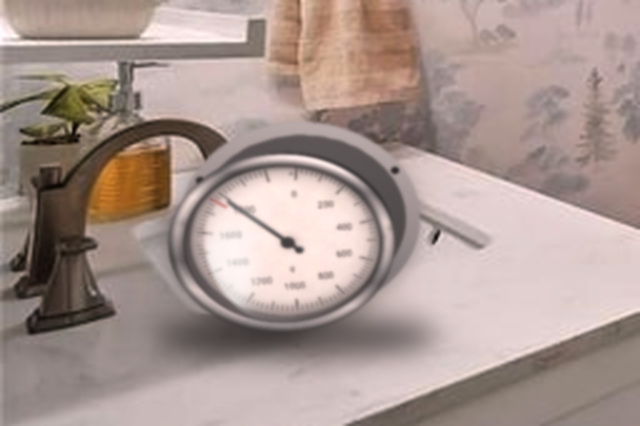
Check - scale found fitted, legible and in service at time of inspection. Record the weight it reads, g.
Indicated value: 1800 g
